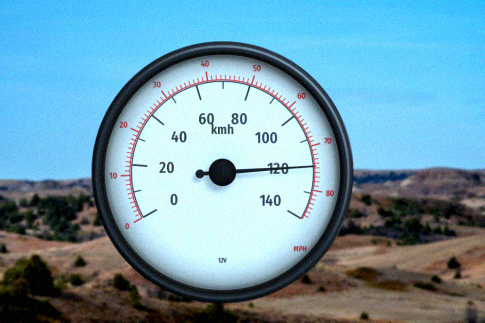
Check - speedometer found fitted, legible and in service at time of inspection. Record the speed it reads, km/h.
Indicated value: 120 km/h
